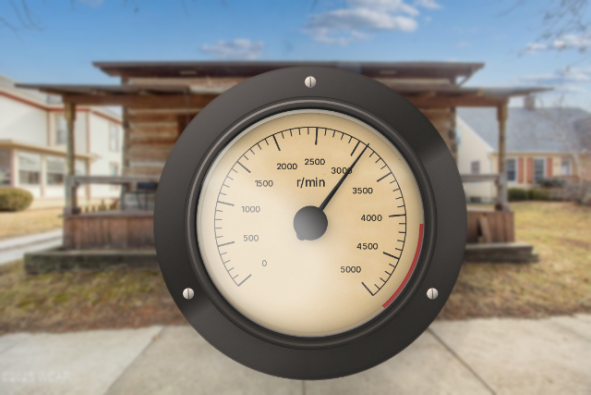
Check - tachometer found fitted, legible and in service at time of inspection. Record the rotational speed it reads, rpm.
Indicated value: 3100 rpm
